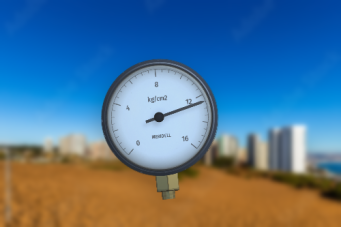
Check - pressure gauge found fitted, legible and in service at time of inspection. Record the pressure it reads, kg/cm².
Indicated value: 12.5 kg/cm²
